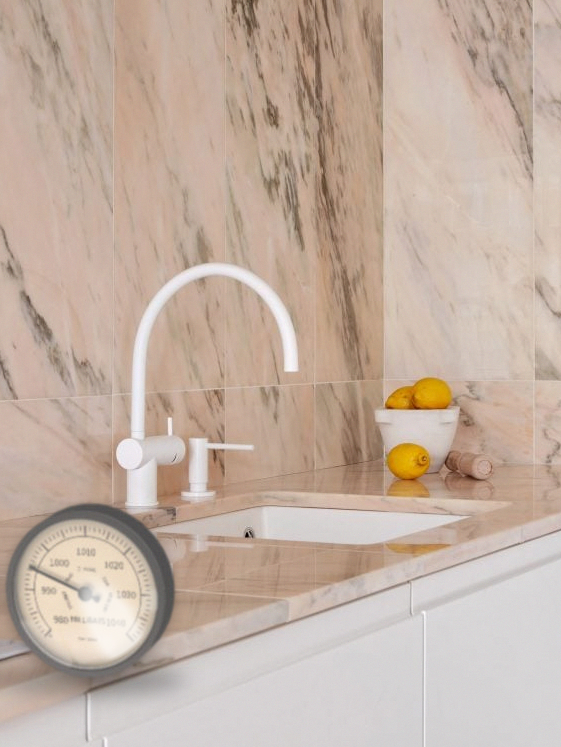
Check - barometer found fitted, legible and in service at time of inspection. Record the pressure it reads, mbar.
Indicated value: 995 mbar
